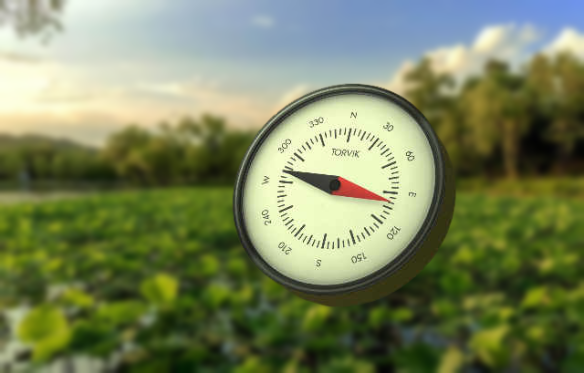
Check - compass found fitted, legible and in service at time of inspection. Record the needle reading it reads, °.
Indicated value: 100 °
